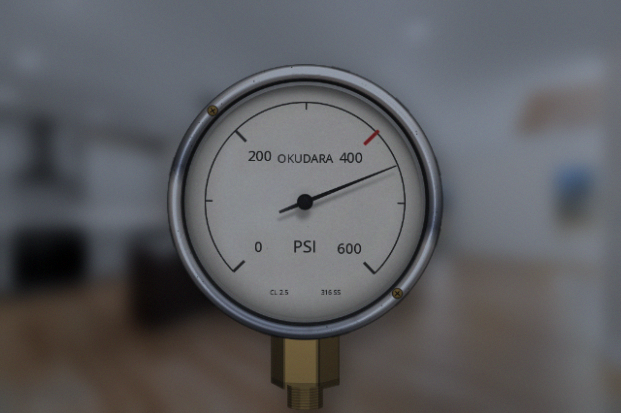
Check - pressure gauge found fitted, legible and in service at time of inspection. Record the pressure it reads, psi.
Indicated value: 450 psi
